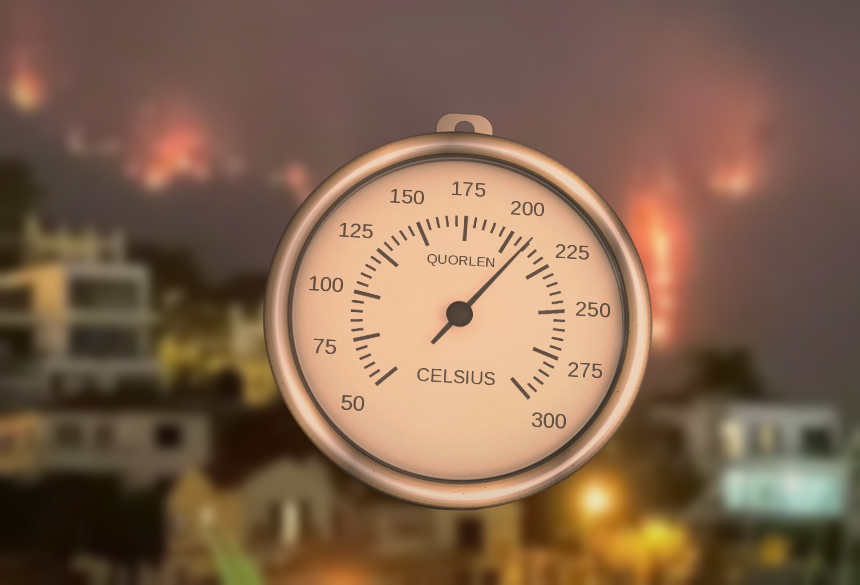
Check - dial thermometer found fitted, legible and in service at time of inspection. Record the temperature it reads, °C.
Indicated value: 210 °C
